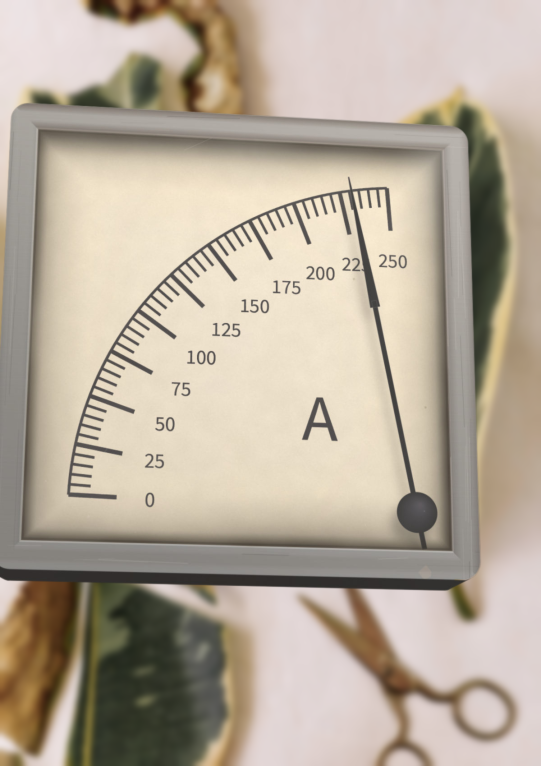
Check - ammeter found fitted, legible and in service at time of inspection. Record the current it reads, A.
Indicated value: 230 A
